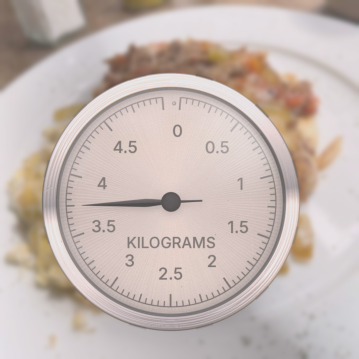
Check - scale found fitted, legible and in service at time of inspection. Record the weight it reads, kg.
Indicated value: 3.75 kg
